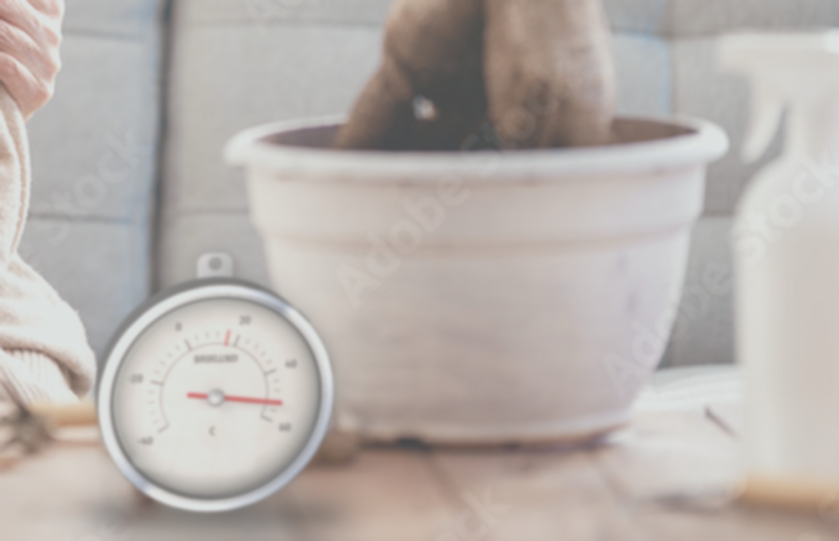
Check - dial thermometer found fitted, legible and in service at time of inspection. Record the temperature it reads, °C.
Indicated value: 52 °C
